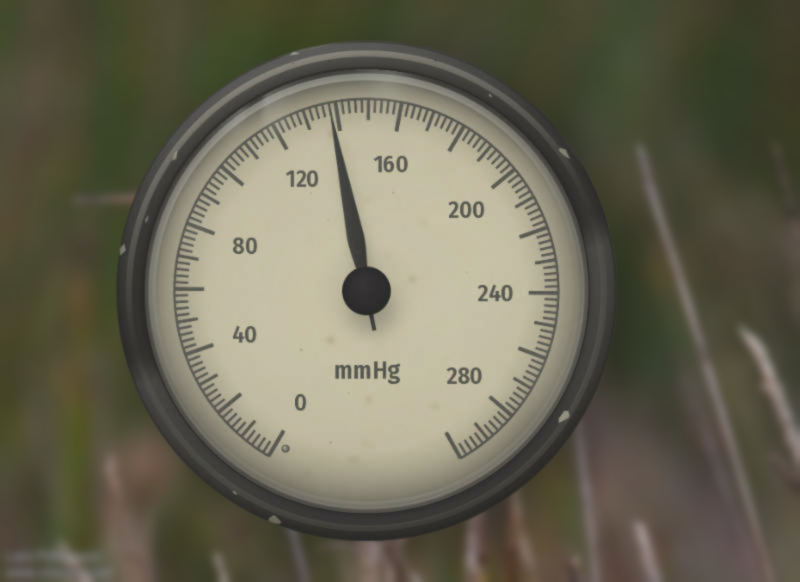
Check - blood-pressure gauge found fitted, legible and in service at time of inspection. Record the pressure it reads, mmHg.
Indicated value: 138 mmHg
